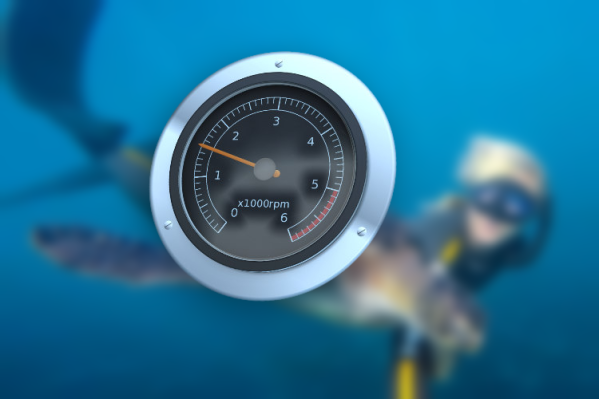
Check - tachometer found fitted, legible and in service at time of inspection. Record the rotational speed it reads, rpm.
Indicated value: 1500 rpm
